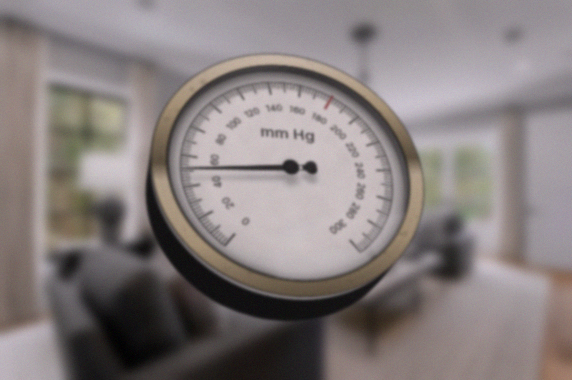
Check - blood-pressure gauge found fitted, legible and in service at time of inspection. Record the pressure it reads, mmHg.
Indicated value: 50 mmHg
